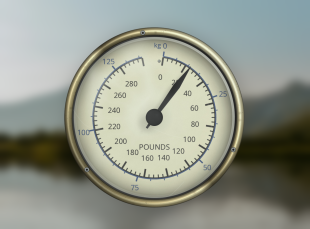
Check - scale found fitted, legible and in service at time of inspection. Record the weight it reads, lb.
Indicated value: 24 lb
